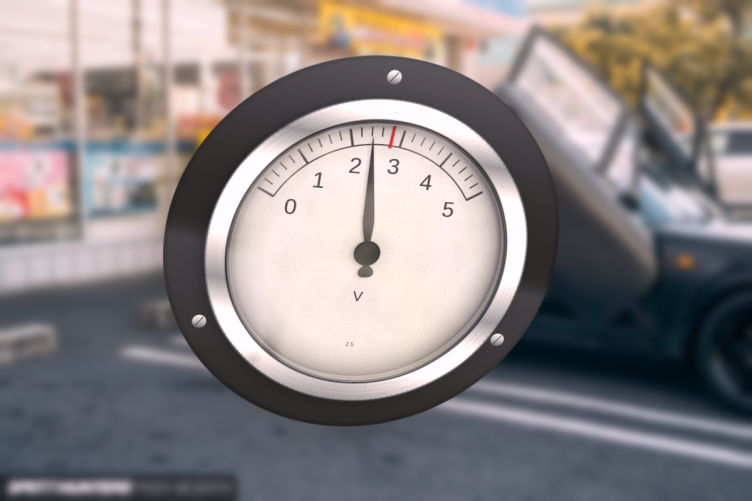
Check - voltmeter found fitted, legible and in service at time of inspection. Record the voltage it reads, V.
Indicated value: 2.4 V
